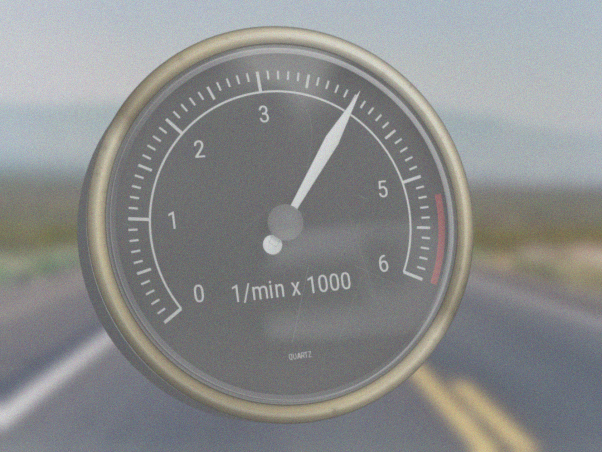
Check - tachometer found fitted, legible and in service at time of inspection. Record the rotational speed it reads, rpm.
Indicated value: 4000 rpm
